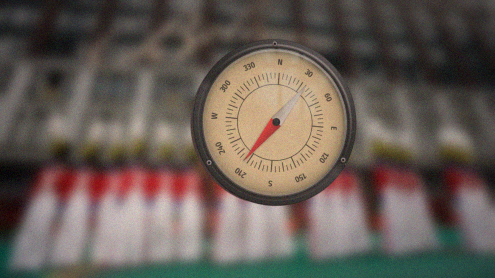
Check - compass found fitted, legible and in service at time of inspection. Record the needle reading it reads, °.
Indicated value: 215 °
